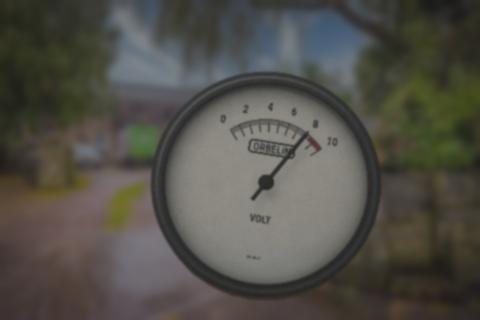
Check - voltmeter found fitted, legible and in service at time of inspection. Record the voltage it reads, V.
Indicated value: 8 V
